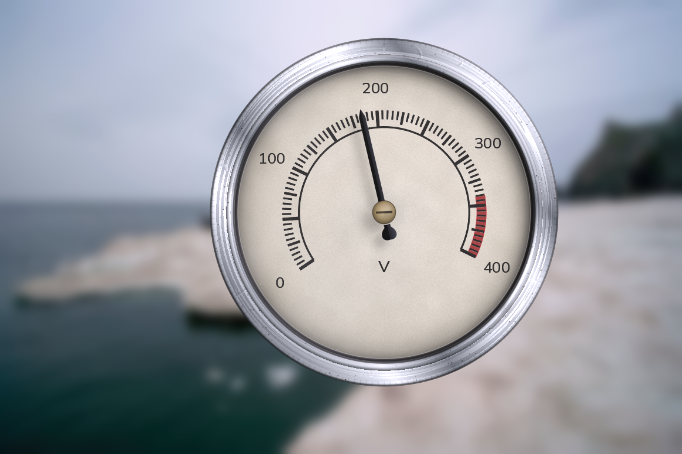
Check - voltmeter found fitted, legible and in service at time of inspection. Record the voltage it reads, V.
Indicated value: 185 V
